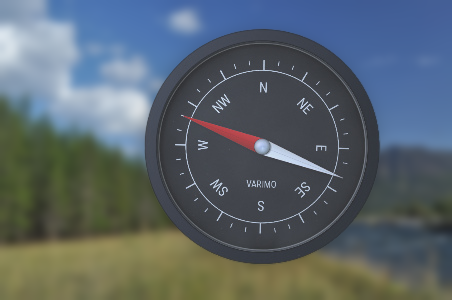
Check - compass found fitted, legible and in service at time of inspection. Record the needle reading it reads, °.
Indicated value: 290 °
